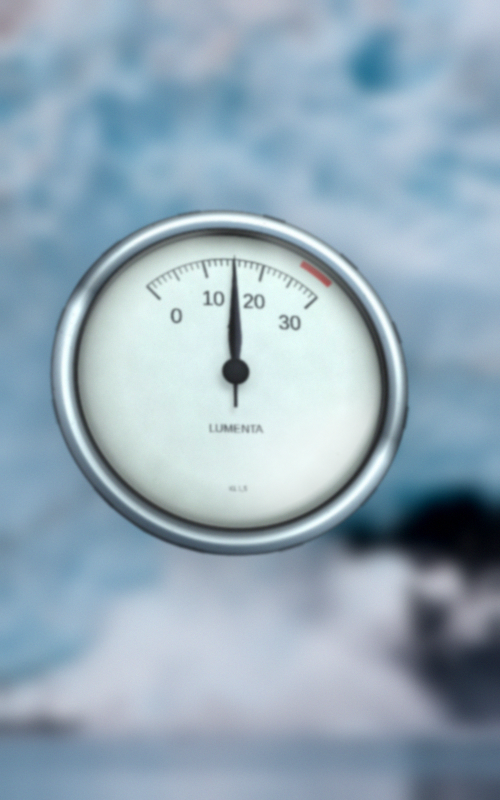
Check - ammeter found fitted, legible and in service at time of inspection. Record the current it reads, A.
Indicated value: 15 A
